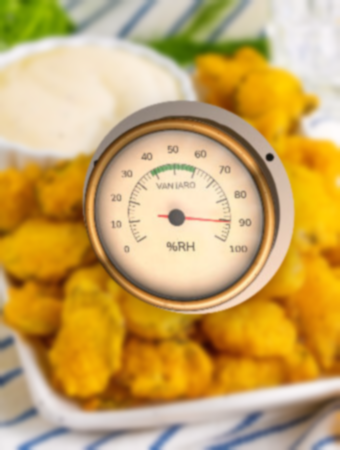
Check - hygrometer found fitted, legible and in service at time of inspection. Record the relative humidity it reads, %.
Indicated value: 90 %
